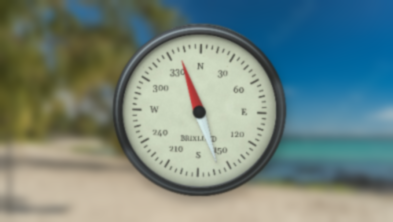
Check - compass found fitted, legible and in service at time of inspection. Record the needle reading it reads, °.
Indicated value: 340 °
